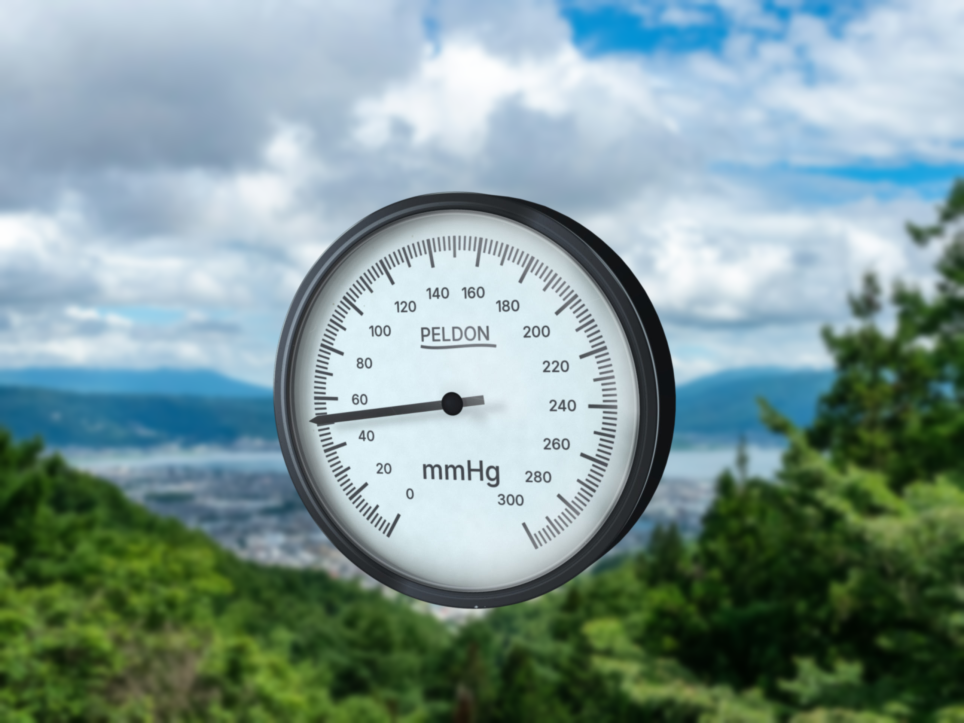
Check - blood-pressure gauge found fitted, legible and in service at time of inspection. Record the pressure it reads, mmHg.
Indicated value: 52 mmHg
